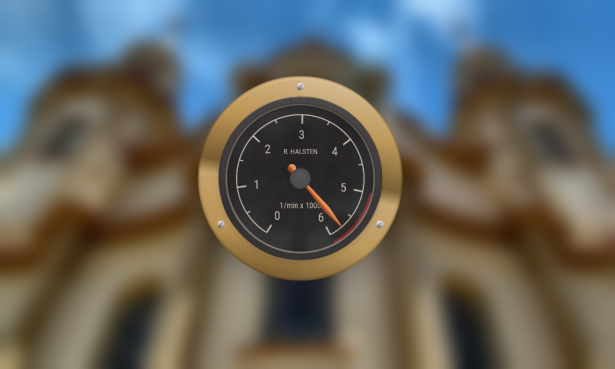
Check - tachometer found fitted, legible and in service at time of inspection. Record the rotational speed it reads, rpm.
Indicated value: 5750 rpm
